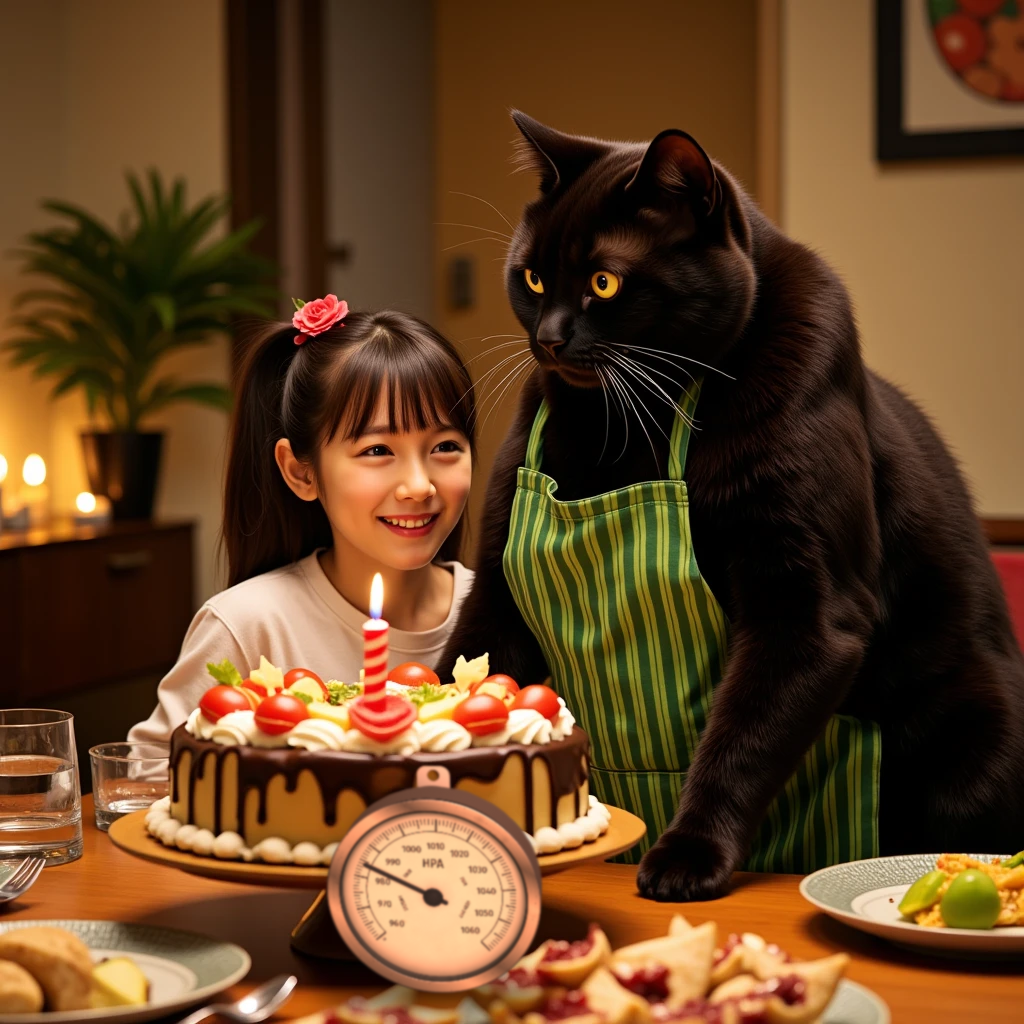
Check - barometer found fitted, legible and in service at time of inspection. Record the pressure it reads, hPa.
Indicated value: 985 hPa
